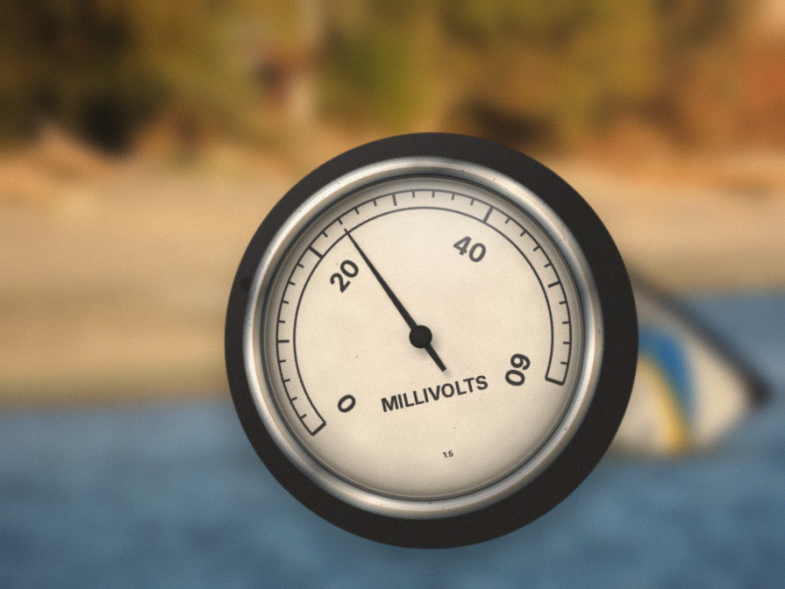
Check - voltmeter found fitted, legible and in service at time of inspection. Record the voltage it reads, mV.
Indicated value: 24 mV
